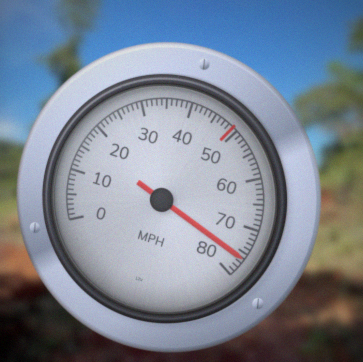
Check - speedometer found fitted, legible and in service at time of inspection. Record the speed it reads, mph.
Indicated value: 76 mph
